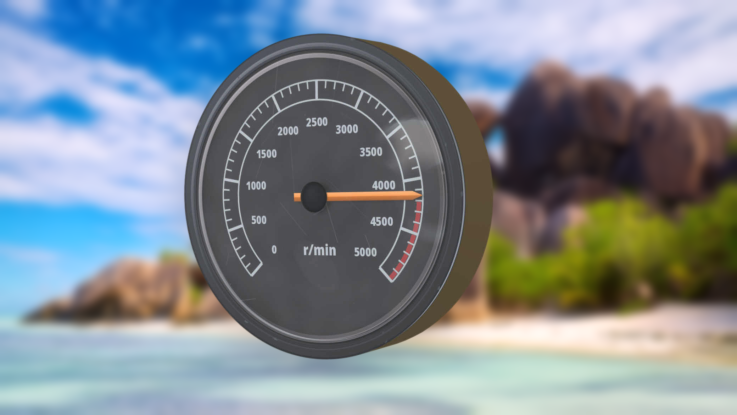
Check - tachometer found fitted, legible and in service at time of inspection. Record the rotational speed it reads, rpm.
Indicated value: 4150 rpm
